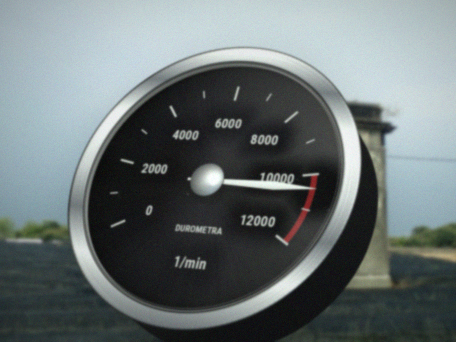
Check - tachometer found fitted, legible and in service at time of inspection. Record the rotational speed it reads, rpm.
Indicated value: 10500 rpm
